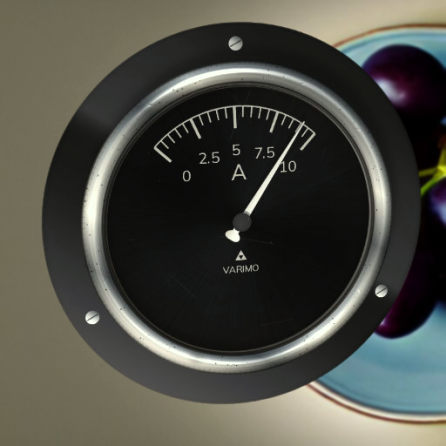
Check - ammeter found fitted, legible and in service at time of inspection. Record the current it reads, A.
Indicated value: 9 A
